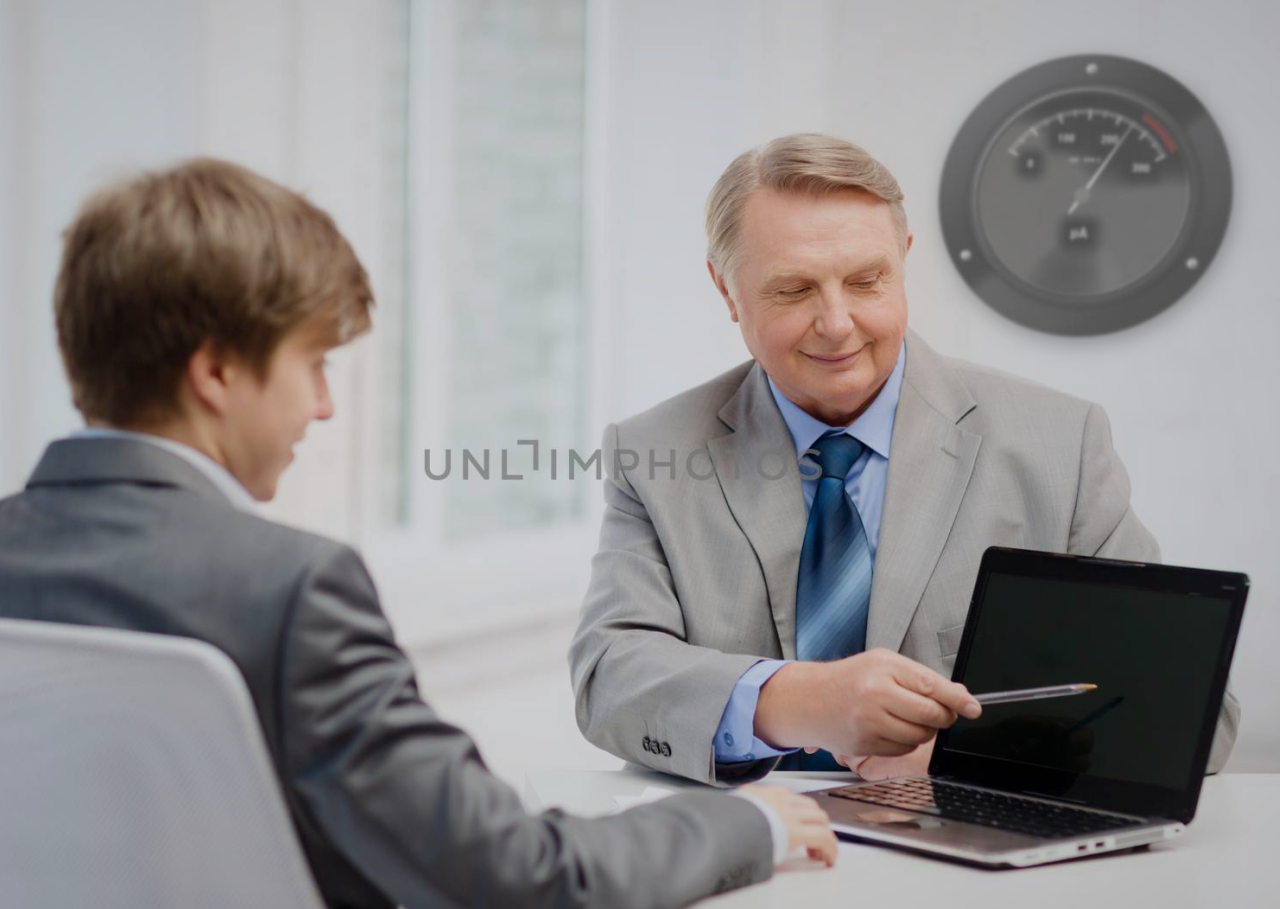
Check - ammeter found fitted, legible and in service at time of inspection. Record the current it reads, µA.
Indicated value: 225 µA
